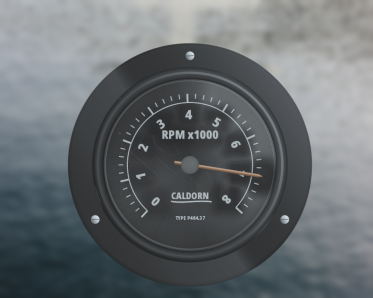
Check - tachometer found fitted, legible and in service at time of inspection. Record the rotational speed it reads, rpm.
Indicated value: 7000 rpm
